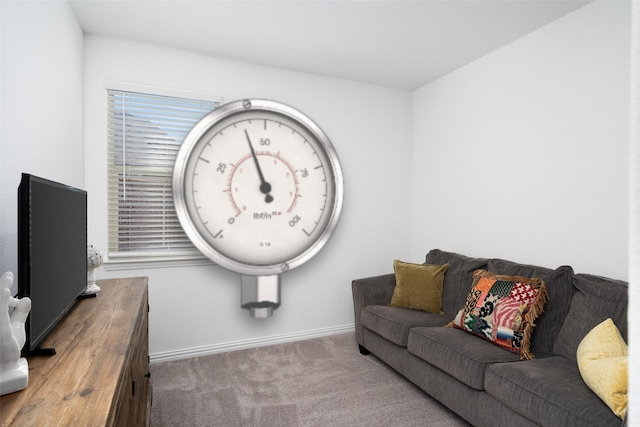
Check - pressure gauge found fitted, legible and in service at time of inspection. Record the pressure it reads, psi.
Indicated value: 42.5 psi
